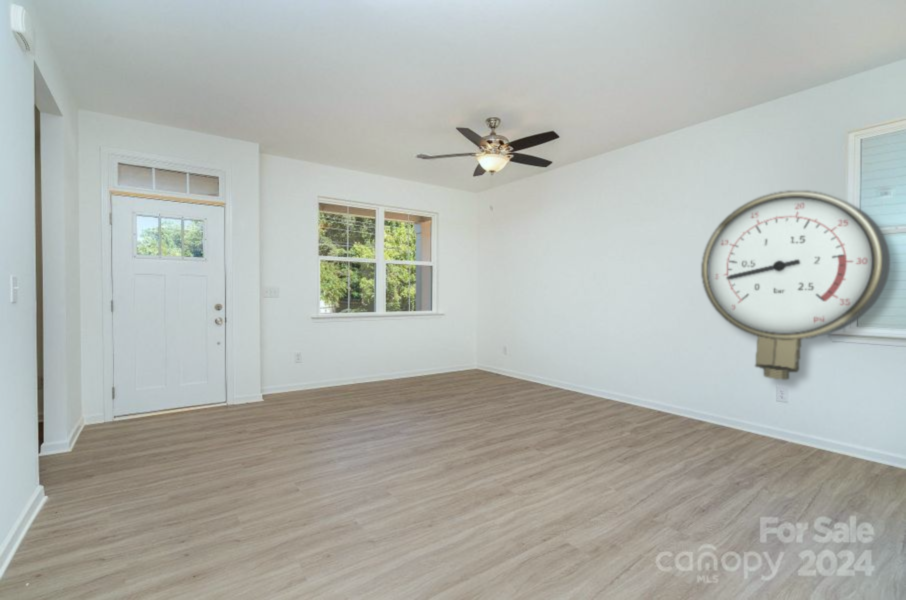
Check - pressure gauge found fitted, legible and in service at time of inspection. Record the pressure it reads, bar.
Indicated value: 0.3 bar
